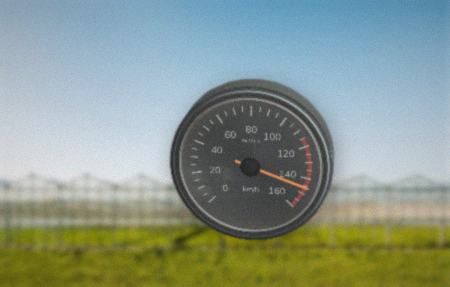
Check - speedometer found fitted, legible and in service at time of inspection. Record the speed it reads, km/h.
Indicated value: 145 km/h
